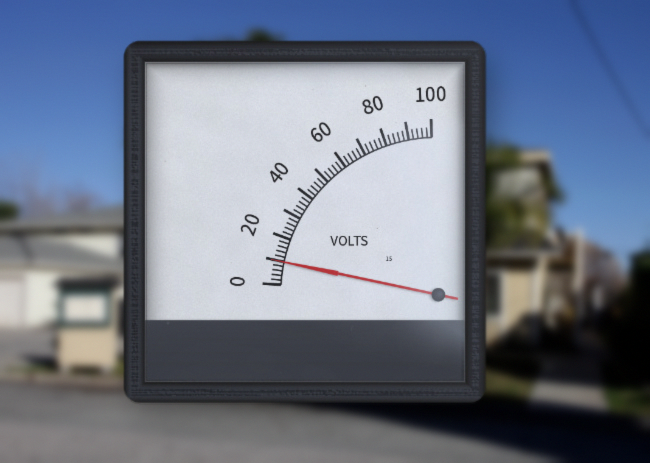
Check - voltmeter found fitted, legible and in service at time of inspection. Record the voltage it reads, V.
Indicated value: 10 V
